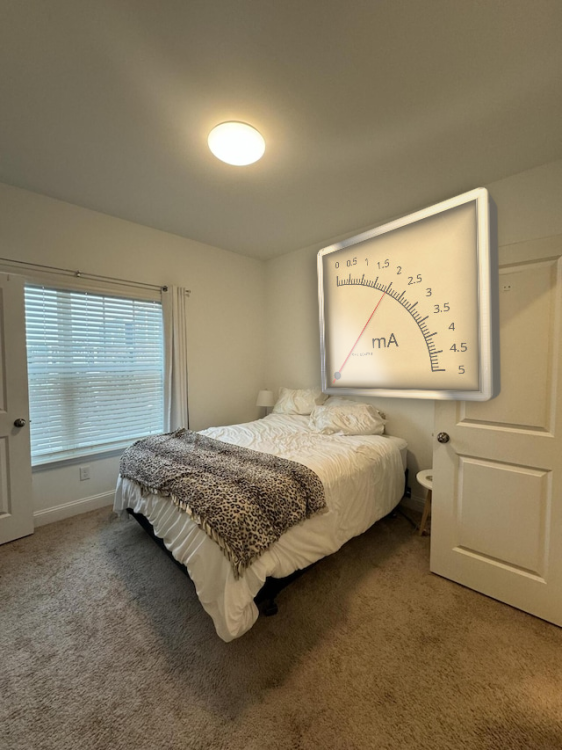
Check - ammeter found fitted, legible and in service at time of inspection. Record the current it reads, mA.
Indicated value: 2 mA
